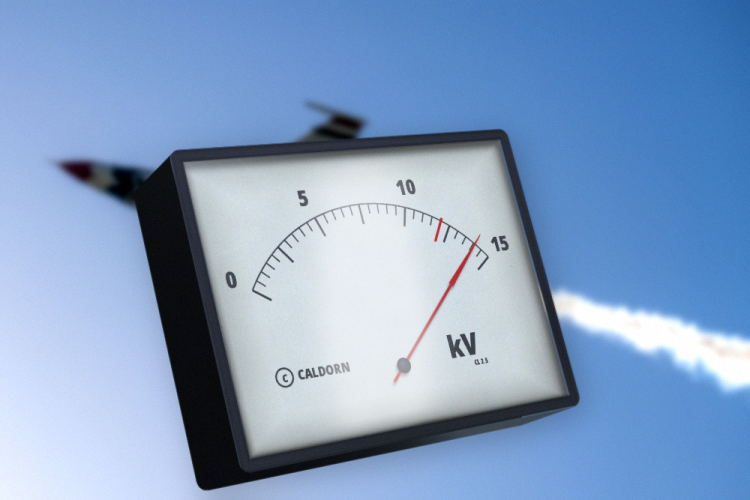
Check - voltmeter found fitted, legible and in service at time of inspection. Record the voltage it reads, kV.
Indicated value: 14 kV
